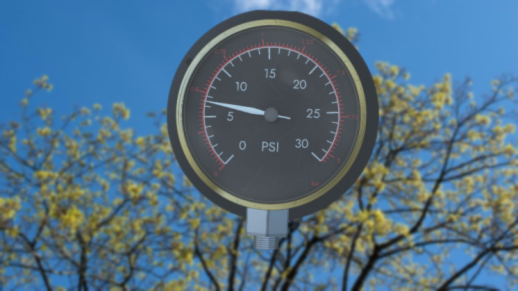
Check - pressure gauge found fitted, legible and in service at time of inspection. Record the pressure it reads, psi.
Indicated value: 6.5 psi
